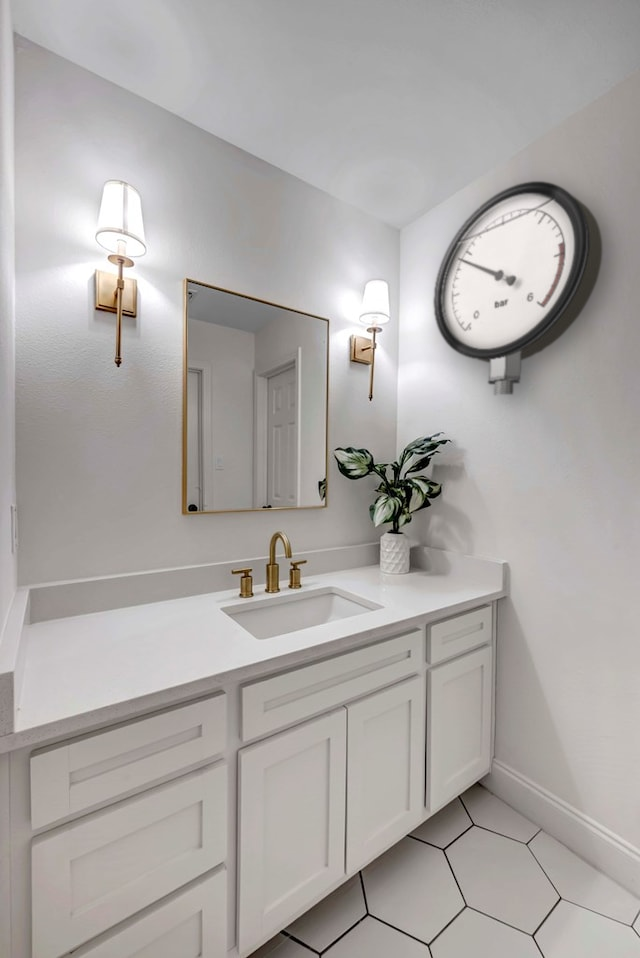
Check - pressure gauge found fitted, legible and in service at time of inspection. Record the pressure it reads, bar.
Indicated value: 1.8 bar
